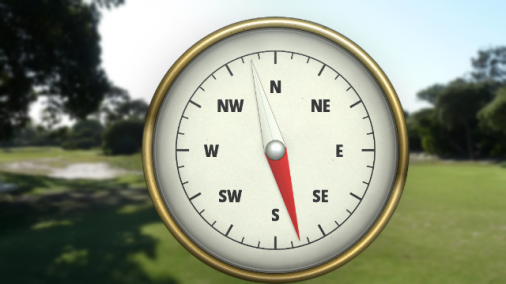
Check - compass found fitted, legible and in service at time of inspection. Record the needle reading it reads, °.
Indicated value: 165 °
